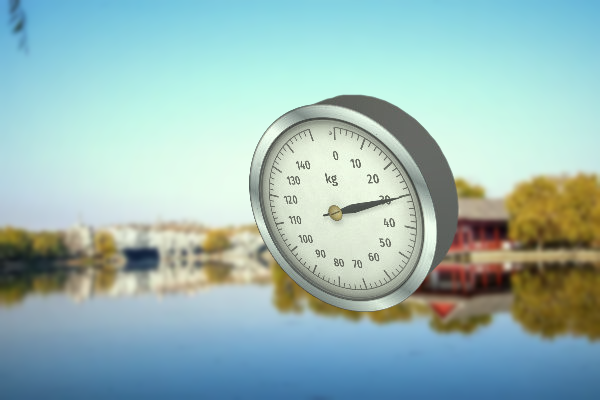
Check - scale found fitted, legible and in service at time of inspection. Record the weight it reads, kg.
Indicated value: 30 kg
